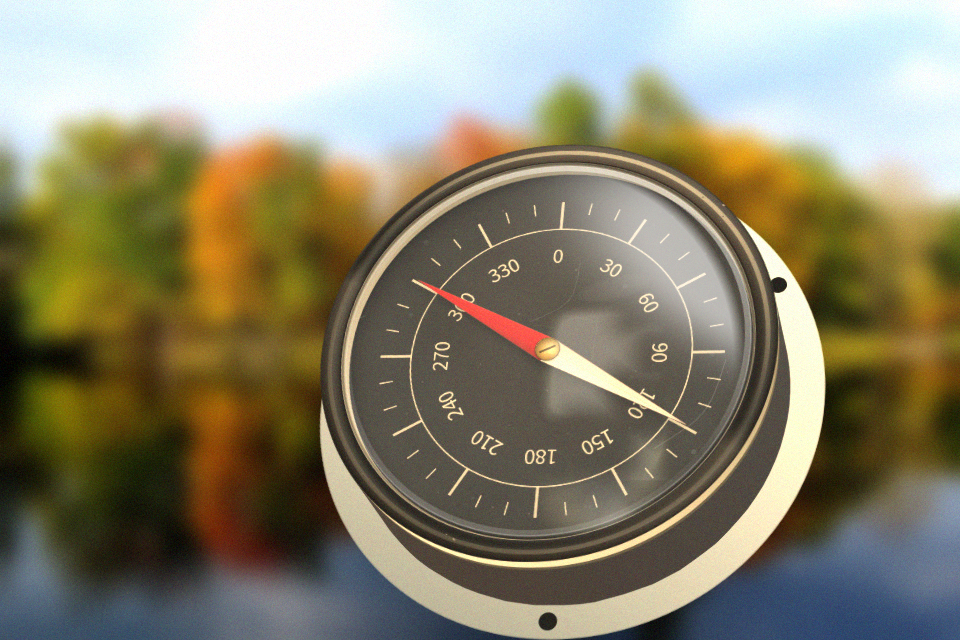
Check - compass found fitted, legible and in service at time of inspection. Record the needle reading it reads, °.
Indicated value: 300 °
